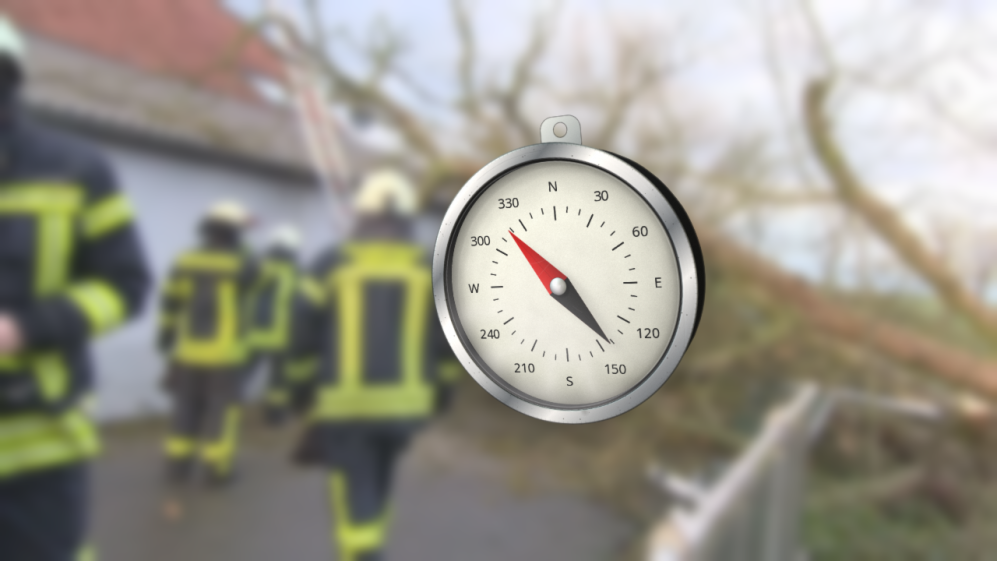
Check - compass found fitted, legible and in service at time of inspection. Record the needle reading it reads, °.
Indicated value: 320 °
